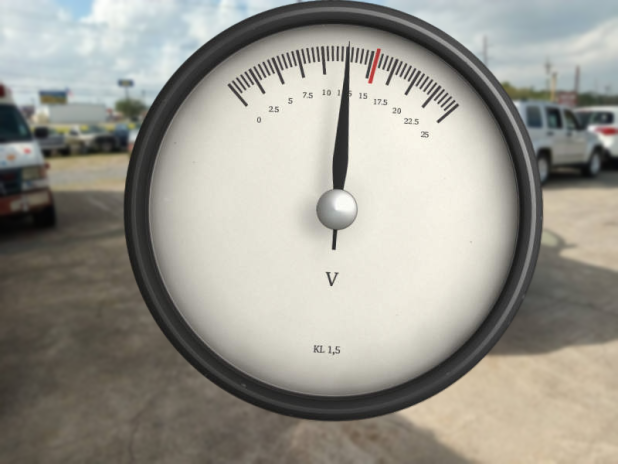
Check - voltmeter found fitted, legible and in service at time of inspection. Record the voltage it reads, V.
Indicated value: 12.5 V
